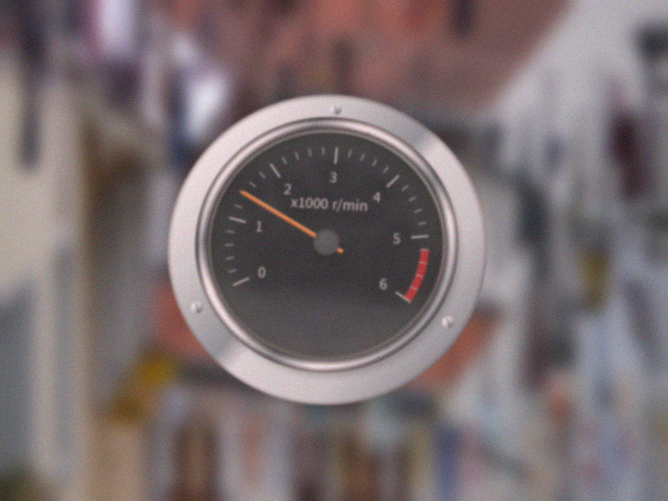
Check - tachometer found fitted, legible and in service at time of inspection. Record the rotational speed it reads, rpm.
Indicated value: 1400 rpm
